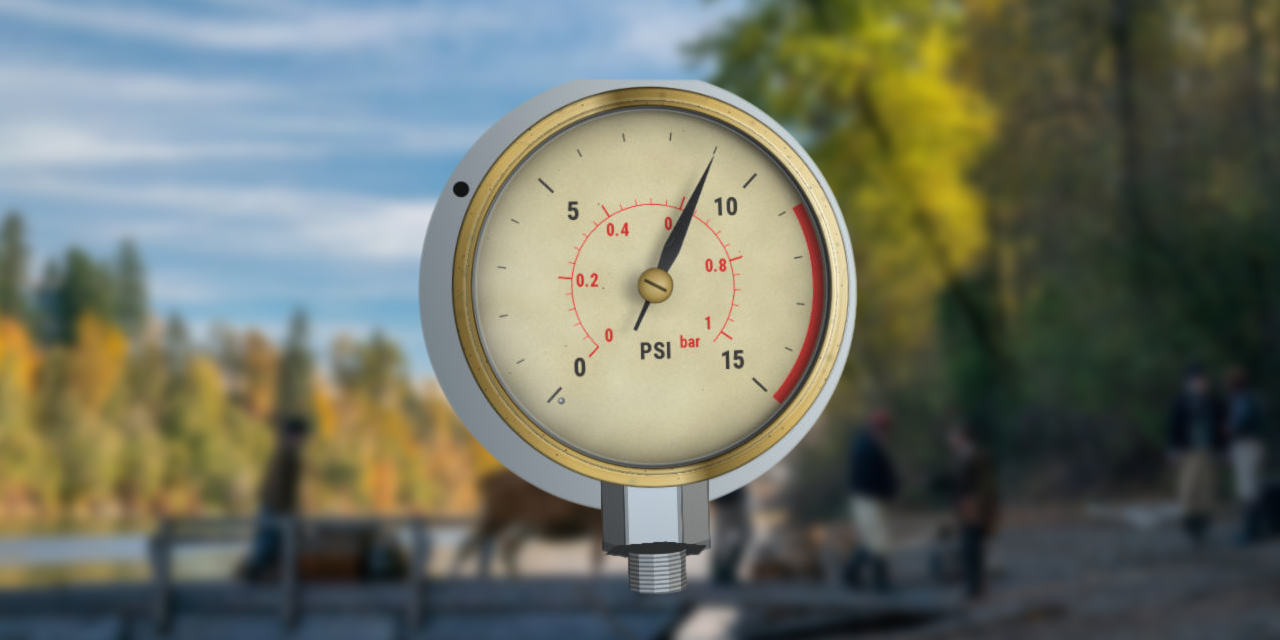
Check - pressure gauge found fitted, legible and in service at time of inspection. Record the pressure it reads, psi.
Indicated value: 9 psi
